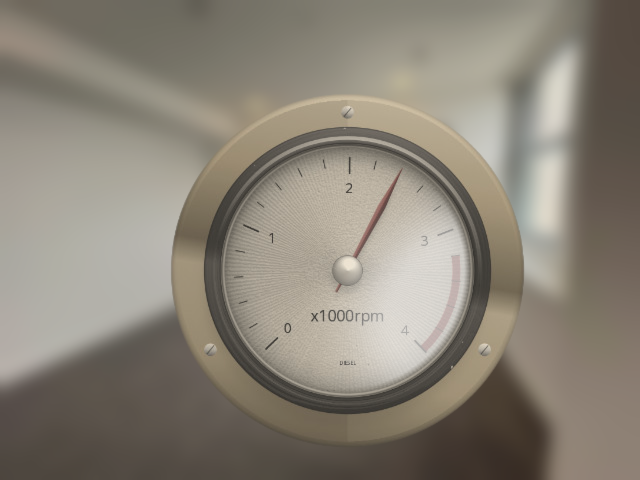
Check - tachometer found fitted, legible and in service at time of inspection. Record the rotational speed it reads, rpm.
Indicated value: 2400 rpm
